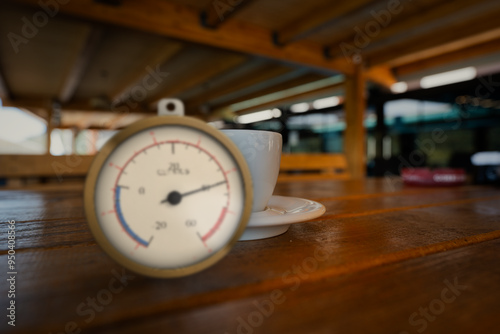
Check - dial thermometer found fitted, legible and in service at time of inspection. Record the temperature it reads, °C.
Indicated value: 40 °C
